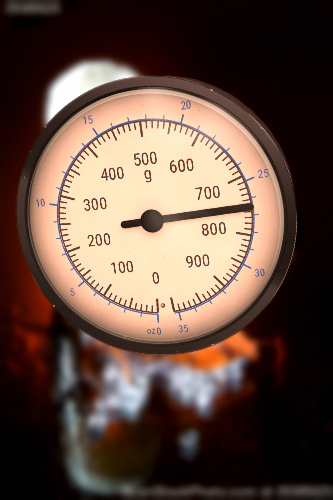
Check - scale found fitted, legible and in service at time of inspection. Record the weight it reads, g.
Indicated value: 750 g
